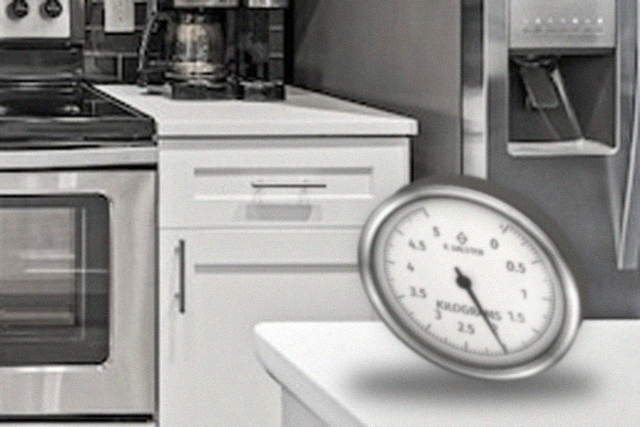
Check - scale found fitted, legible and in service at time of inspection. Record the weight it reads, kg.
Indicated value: 2 kg
